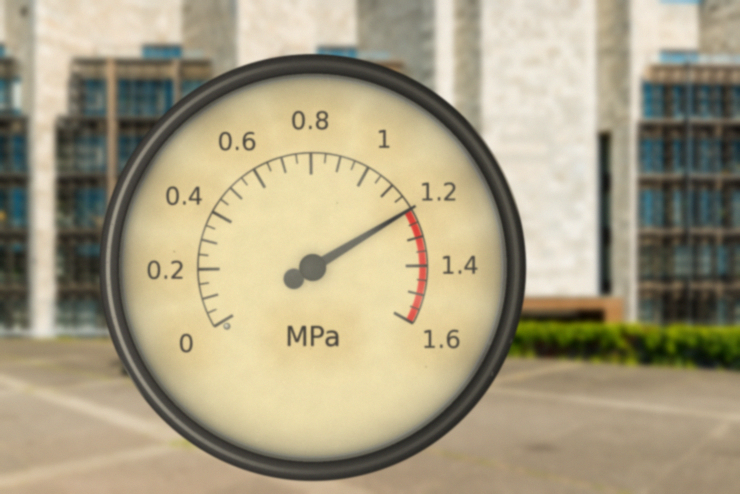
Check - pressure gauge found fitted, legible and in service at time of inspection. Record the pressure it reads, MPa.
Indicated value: 1.2 MPa
